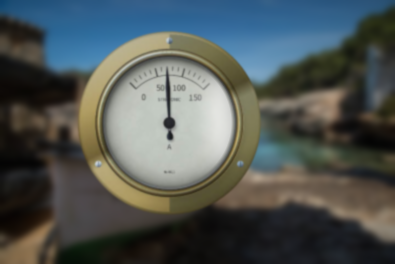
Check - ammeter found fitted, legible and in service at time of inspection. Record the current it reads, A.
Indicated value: 70 A
